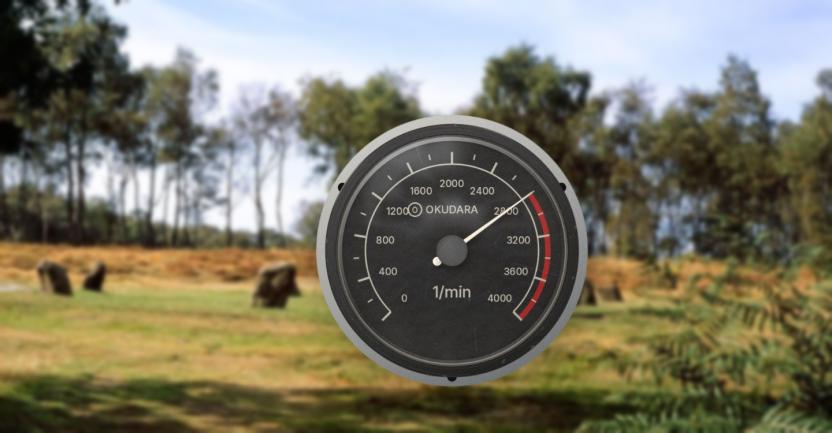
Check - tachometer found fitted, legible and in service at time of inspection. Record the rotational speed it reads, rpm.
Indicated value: 2800 rpm
